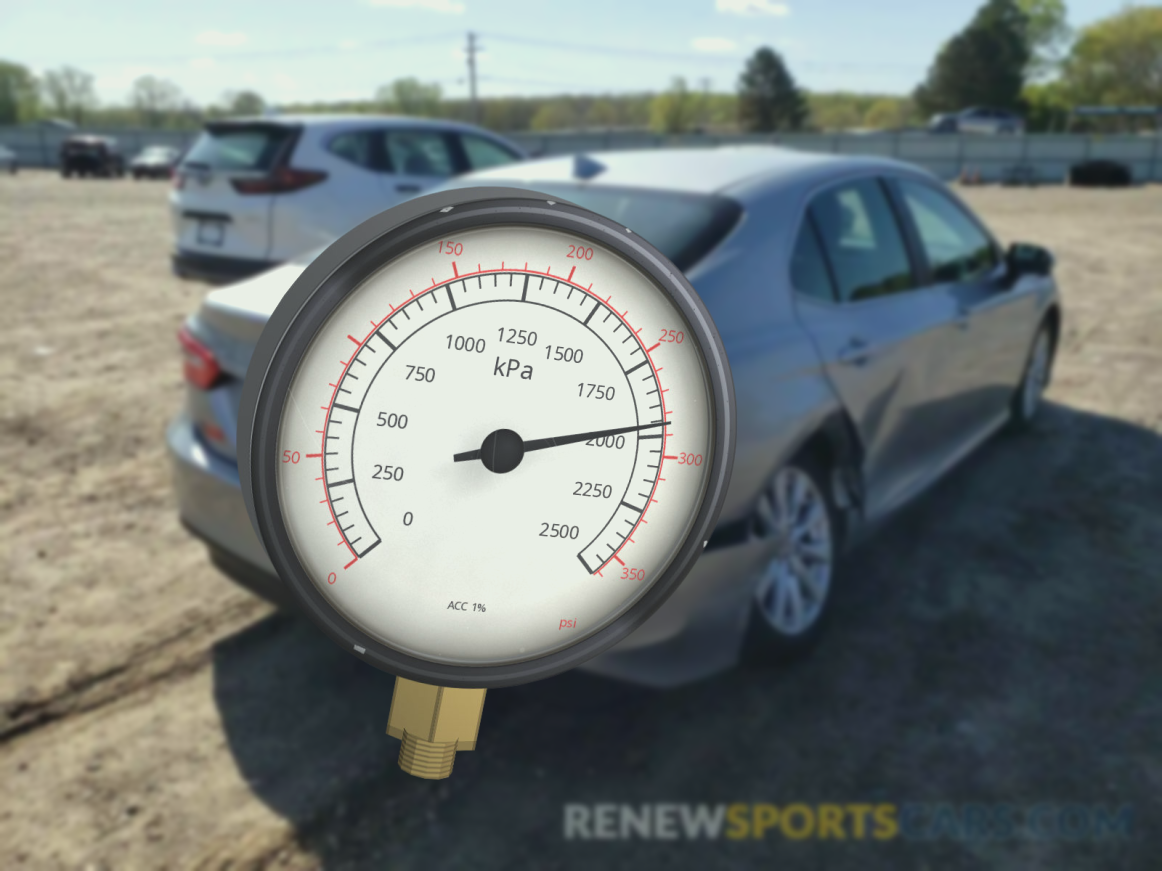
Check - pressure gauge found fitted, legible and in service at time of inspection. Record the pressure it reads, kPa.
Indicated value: 1950 kPa
